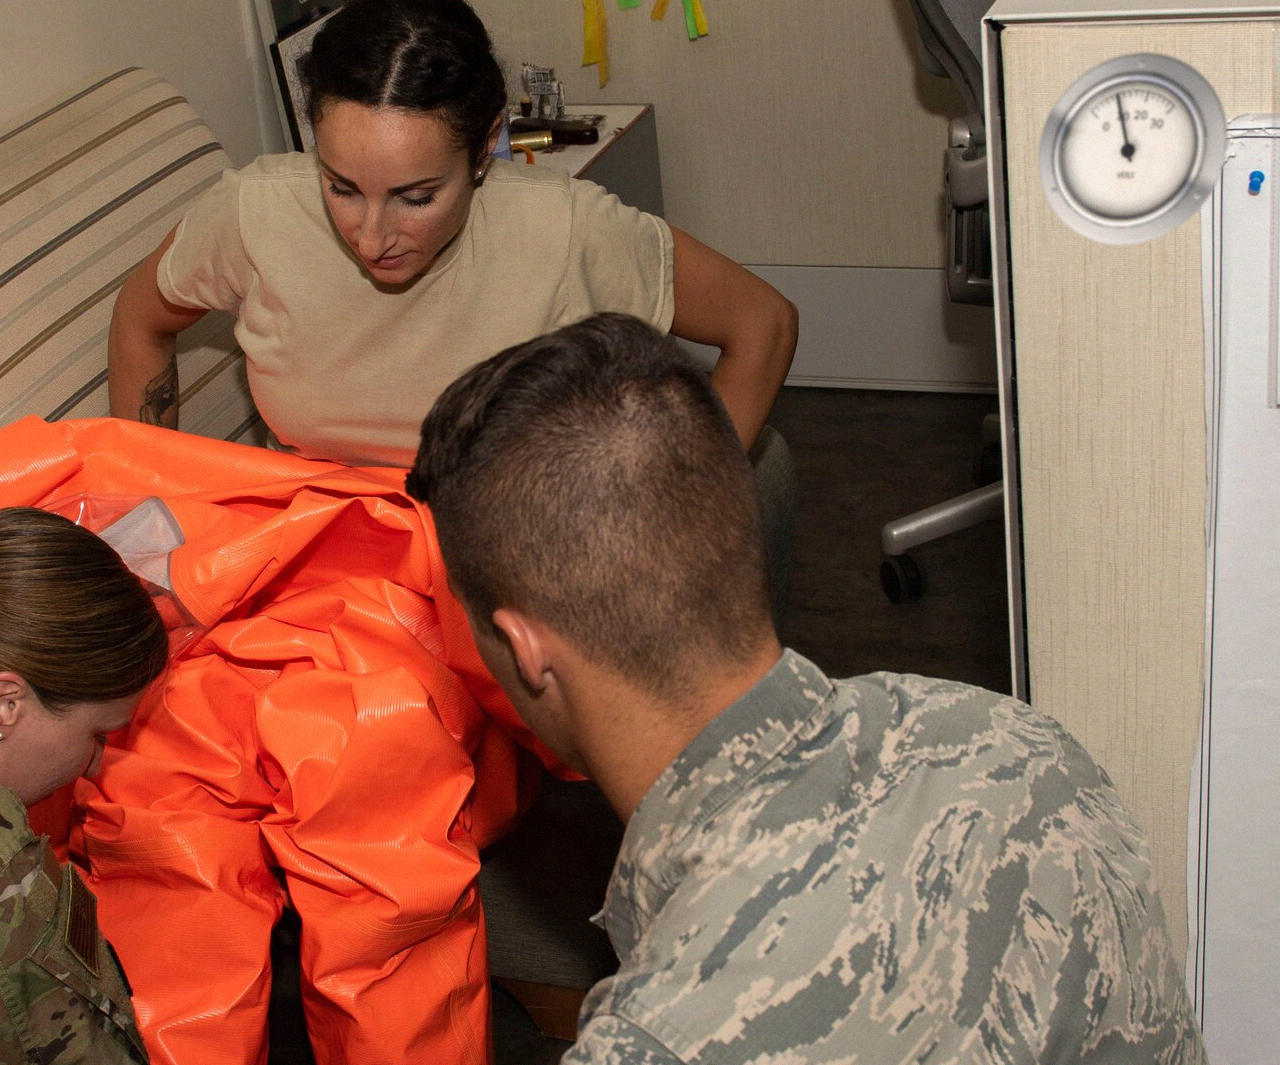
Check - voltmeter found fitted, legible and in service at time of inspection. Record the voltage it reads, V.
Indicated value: 10 V
